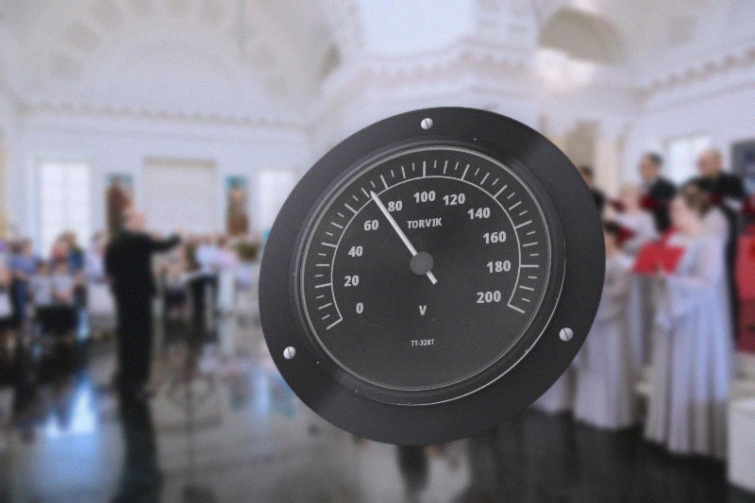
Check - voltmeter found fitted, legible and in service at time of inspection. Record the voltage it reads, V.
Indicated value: 72.5 V
